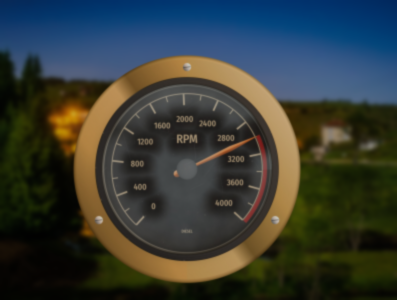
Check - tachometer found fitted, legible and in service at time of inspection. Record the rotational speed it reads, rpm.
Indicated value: 3000 rpm
